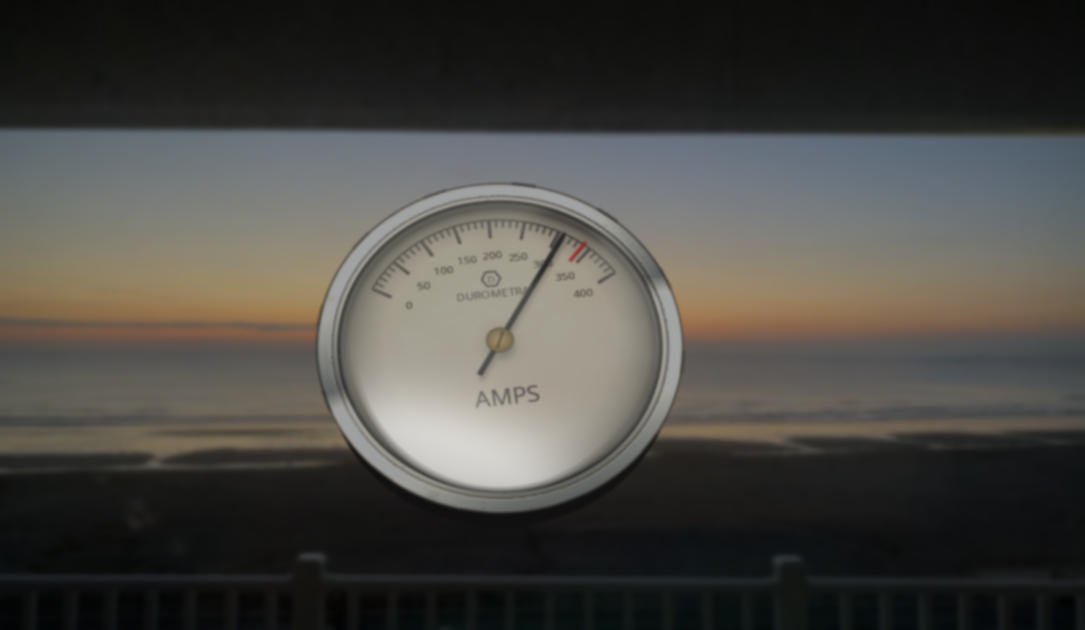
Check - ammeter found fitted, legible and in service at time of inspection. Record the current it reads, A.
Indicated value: 310 A
